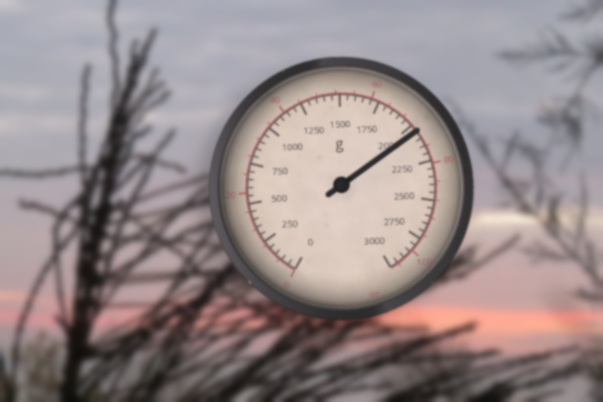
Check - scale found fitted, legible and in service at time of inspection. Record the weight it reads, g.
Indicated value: 2050 g
